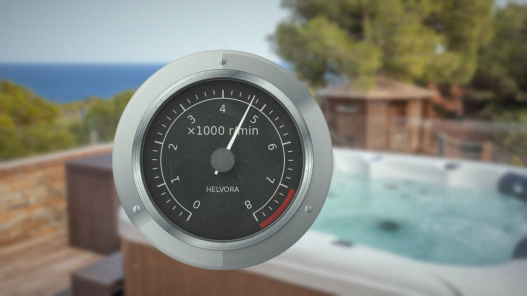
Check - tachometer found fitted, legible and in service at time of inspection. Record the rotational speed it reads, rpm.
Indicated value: 4700 rpm
